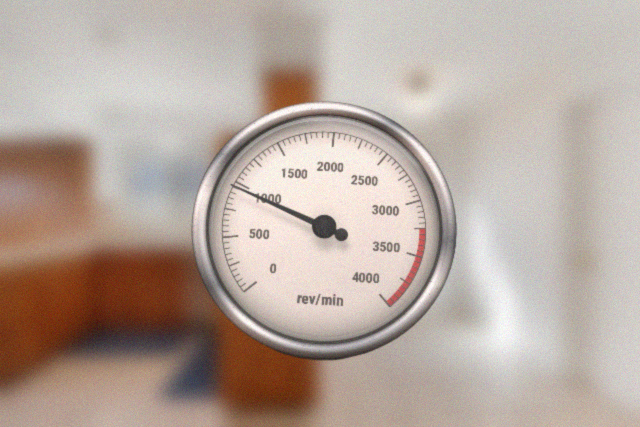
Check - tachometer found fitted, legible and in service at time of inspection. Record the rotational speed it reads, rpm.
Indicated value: 950 rpm
